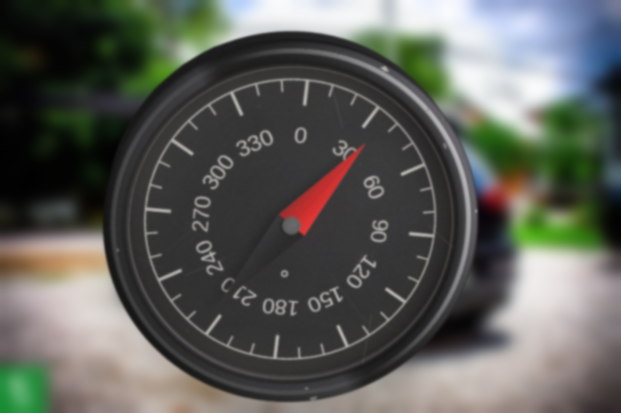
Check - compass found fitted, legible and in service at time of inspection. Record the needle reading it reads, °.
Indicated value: 35 °
